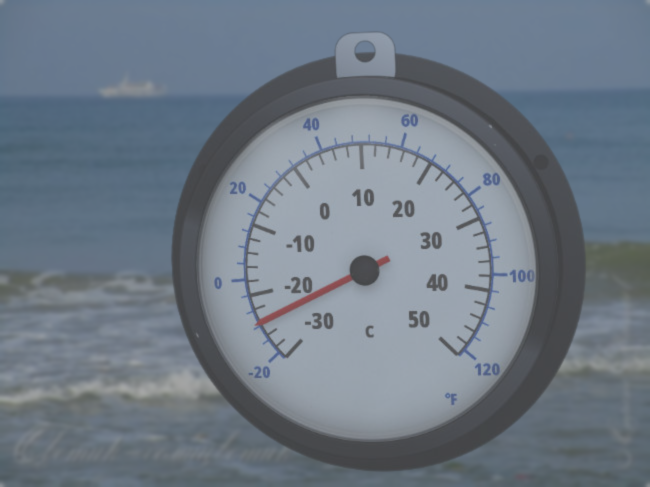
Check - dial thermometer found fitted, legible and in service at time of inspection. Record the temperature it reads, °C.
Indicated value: -24 °C
